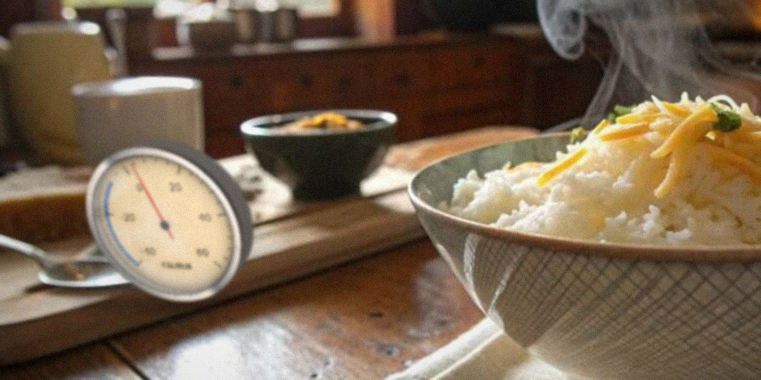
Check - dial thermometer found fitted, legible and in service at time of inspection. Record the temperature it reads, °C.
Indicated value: 4 °C
